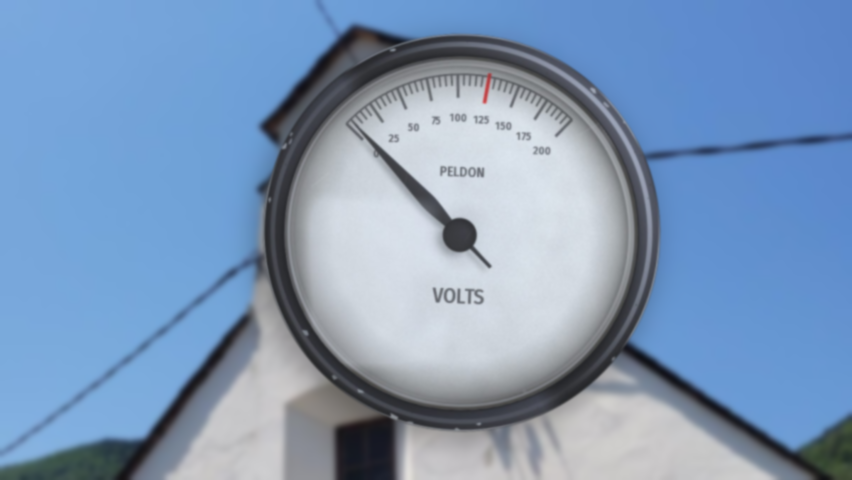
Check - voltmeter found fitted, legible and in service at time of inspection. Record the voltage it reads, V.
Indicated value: 5 V
